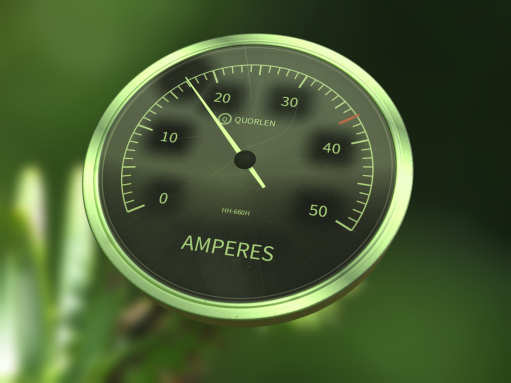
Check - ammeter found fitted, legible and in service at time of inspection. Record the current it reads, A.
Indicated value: 17 A
